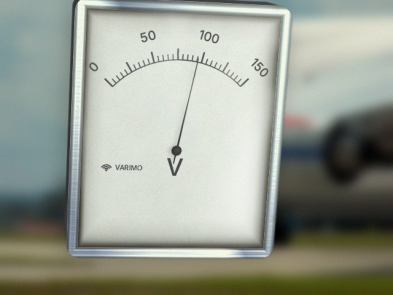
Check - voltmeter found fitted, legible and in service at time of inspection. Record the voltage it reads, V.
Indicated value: 95 V
